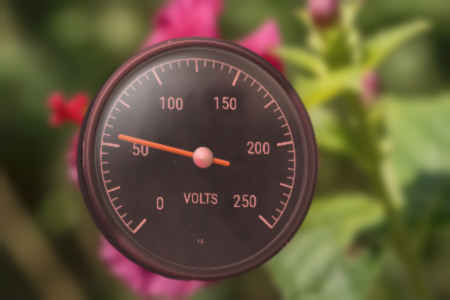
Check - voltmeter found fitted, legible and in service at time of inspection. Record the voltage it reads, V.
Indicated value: 55 V
